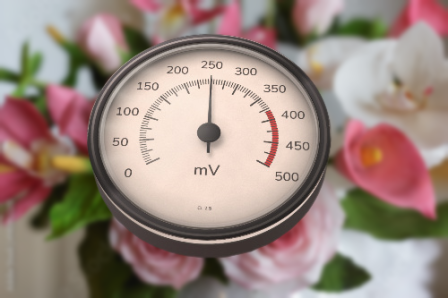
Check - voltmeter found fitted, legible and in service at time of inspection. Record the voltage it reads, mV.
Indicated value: 250 mV
